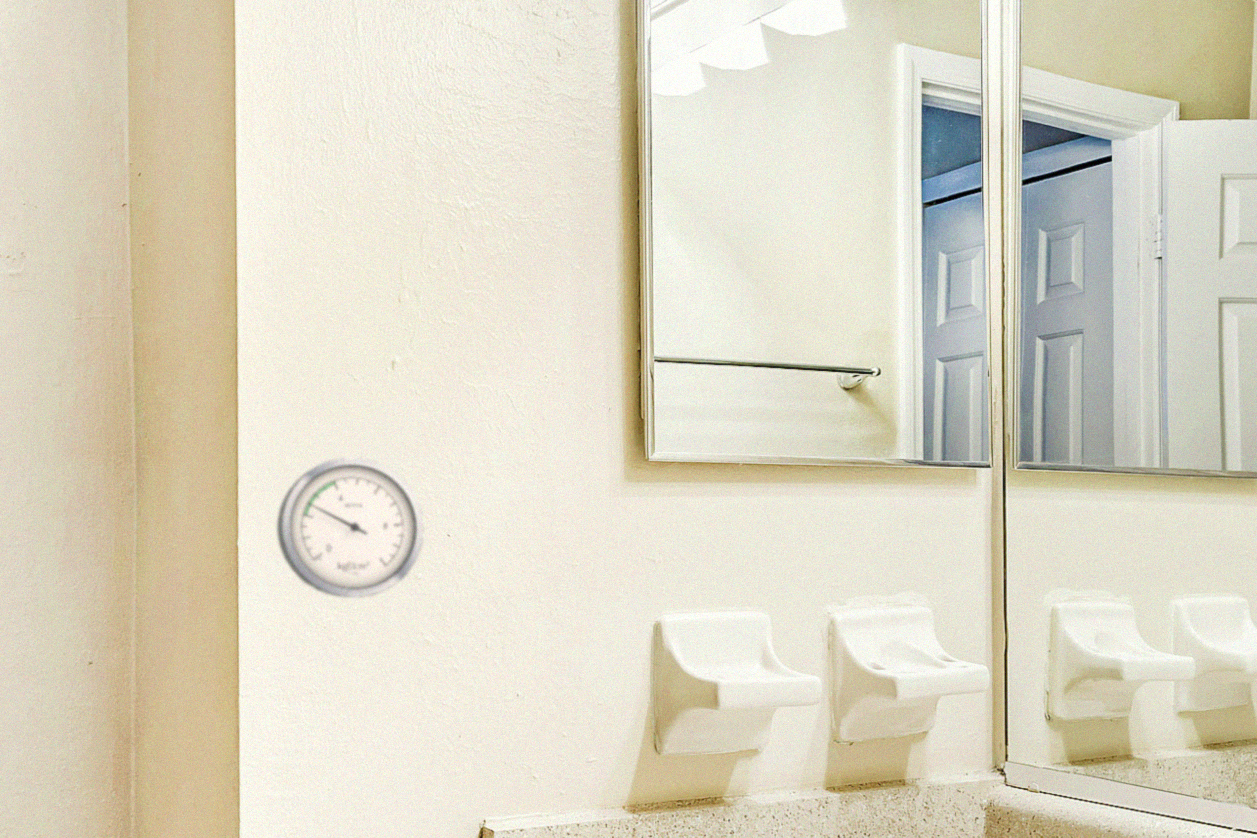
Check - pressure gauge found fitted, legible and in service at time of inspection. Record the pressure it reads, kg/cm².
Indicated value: 2.5 kg/cm²
